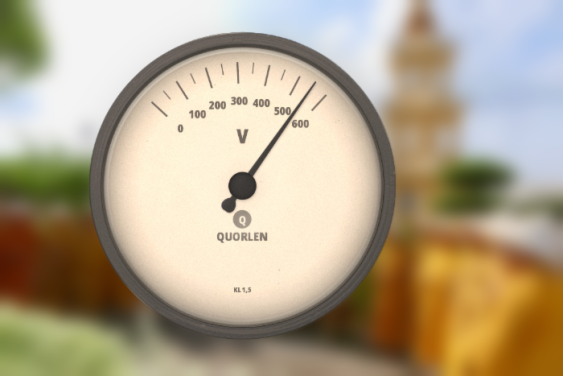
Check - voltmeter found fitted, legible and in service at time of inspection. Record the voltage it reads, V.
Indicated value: 550 V
